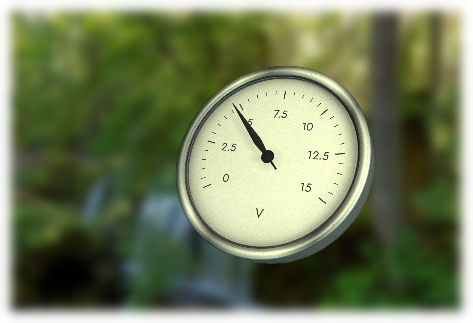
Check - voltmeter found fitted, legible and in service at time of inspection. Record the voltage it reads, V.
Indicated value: 4.75 V
